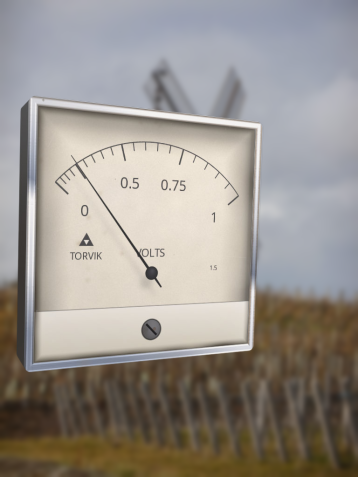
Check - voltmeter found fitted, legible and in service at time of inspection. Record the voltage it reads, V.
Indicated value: 0.25 V
